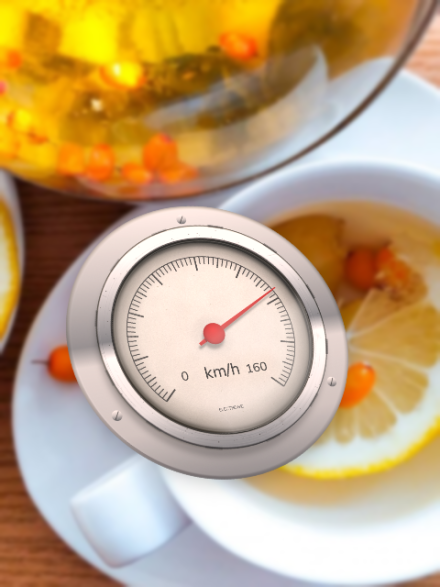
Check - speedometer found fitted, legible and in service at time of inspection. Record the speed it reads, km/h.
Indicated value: 116 km/h
